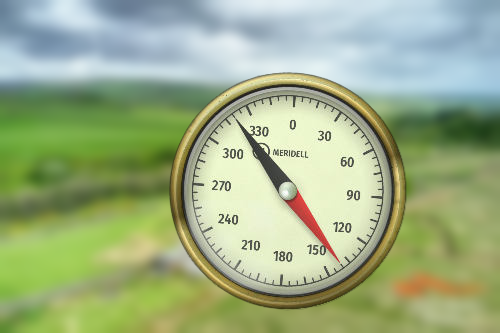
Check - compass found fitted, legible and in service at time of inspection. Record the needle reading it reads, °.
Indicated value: 140 °
